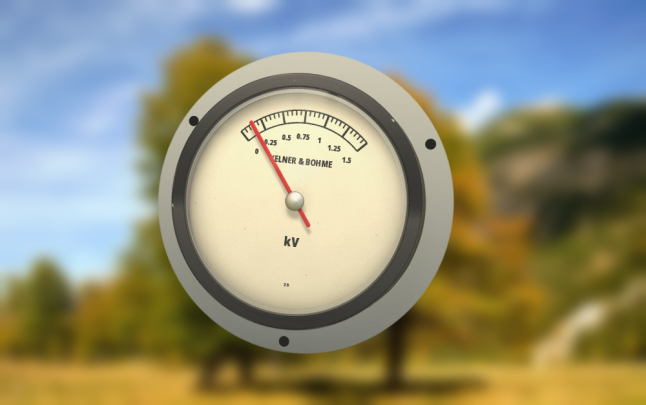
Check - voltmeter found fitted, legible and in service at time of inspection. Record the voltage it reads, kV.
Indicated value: 0.15 kV
